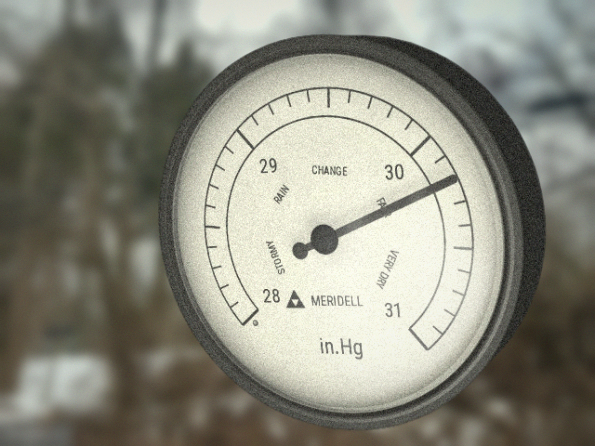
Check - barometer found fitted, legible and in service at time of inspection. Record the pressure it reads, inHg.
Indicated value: 30.2 inHg
